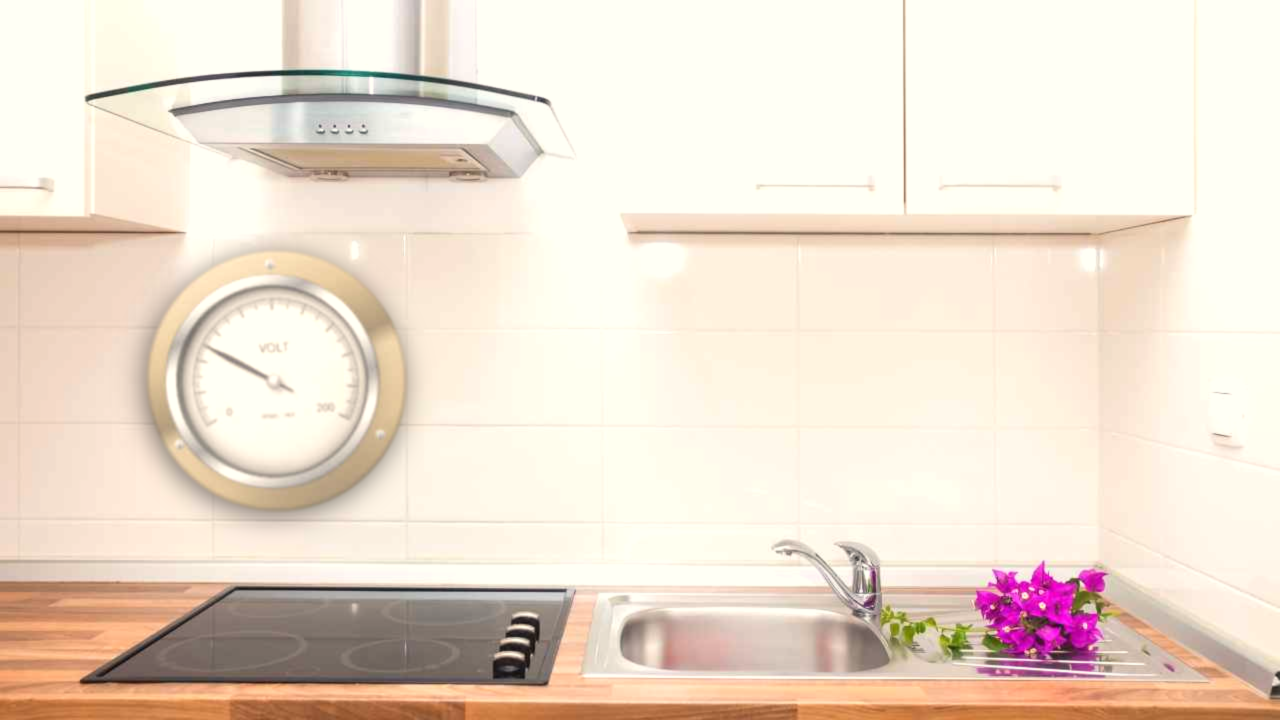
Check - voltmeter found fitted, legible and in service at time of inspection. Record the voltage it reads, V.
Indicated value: 50 V
